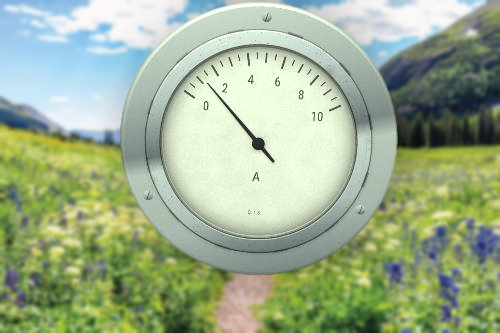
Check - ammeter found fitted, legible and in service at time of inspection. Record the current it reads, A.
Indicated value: 1.25 A
